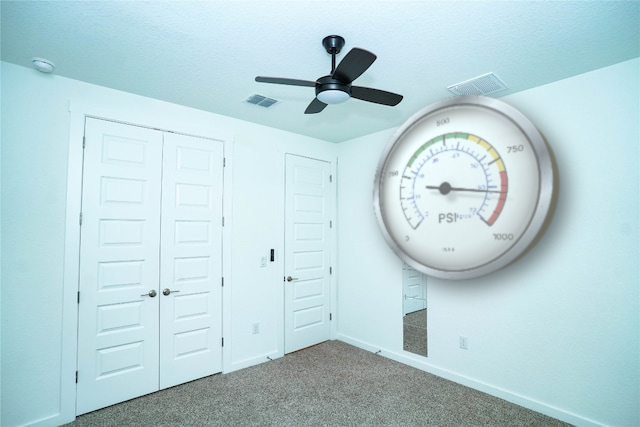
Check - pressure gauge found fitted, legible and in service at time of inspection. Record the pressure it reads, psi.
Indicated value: 875 psi
